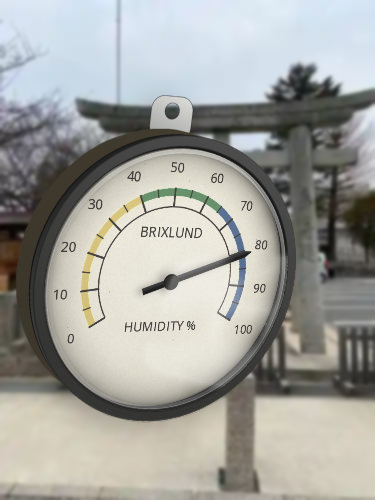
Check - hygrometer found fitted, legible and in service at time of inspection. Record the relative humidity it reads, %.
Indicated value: 80 %
